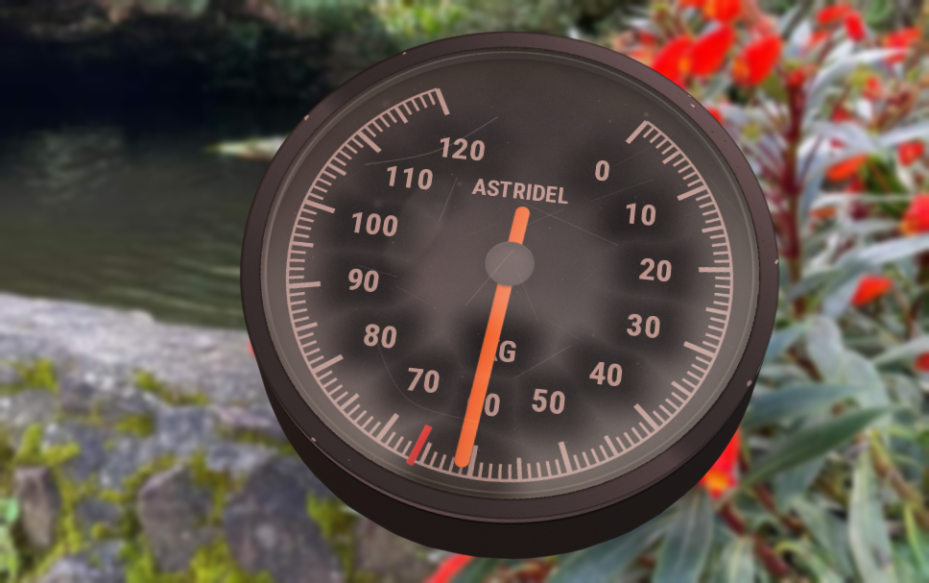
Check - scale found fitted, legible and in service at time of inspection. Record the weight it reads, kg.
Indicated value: 61 kg
